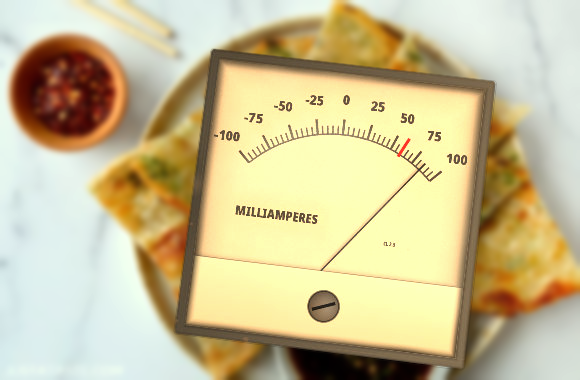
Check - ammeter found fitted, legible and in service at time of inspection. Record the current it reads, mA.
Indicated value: 85 mA
